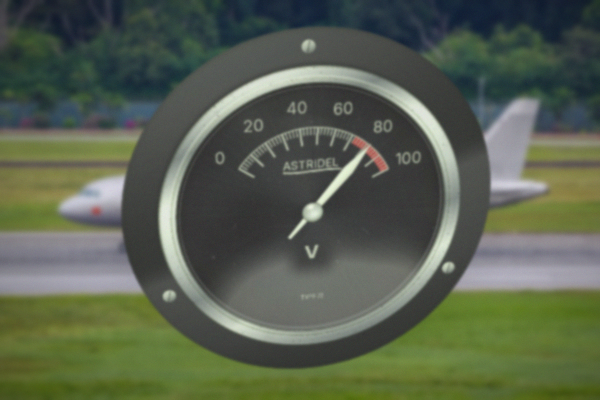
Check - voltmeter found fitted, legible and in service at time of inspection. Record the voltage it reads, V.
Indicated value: 80 V
